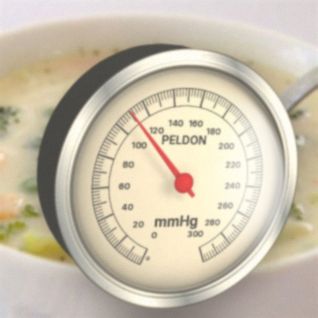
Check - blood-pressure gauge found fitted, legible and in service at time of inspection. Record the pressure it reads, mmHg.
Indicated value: 110 mmHg
